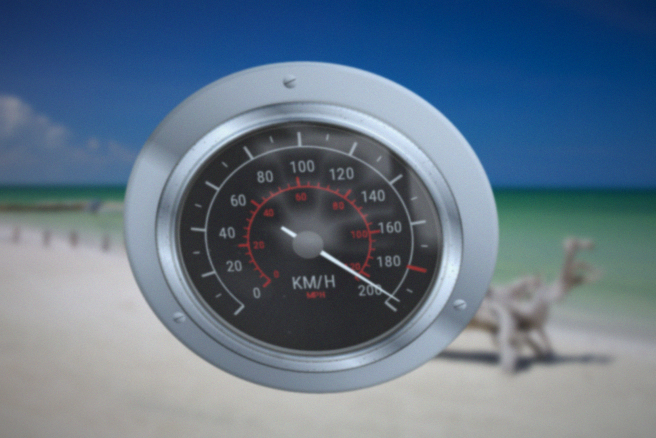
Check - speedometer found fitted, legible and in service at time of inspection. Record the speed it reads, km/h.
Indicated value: 195 km/h
